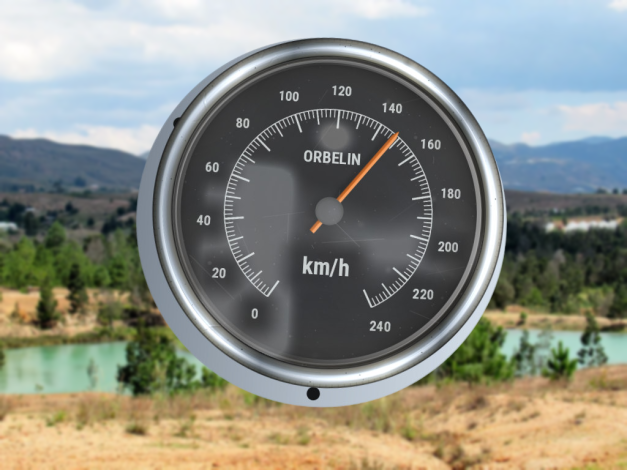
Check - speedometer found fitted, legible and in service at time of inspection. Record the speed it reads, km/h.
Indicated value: 148 km/h
